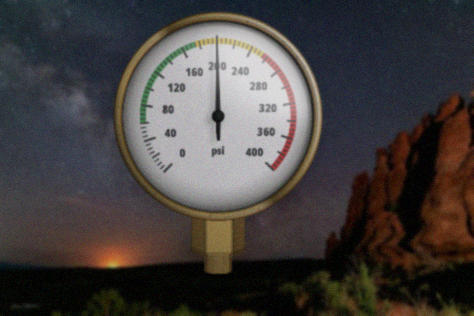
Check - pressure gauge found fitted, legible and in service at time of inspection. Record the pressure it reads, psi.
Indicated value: 200 psi
